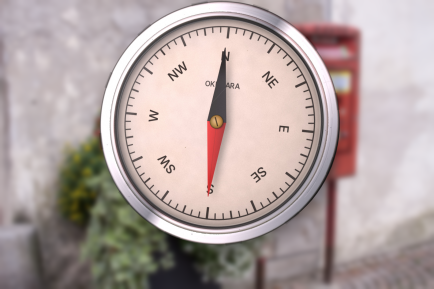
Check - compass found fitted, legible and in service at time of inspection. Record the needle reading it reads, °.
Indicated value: 180 °
